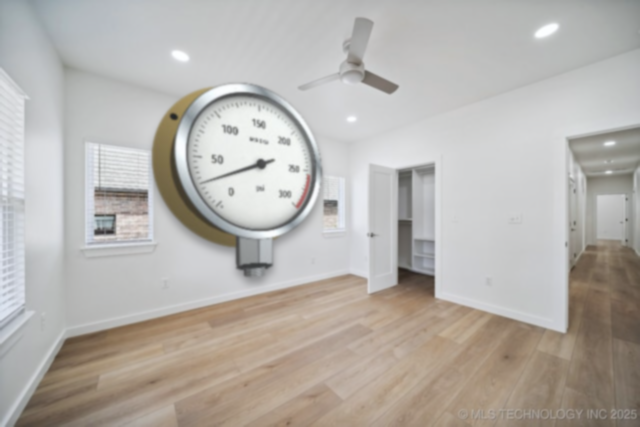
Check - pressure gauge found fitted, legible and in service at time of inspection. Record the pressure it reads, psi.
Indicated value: 25 psi
